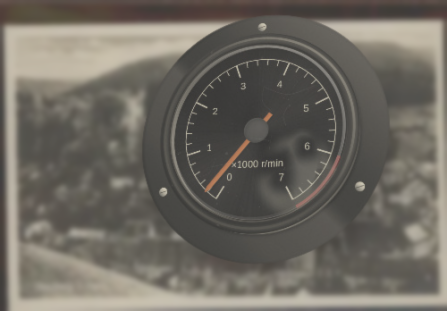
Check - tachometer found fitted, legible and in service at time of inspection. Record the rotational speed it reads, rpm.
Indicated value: 200 rpm
